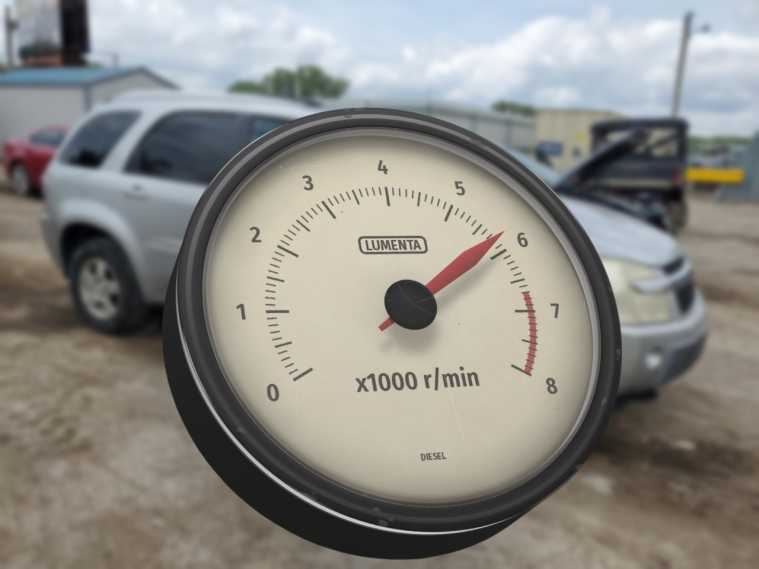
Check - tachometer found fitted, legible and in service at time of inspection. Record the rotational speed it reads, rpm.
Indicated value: 5800 rpm
